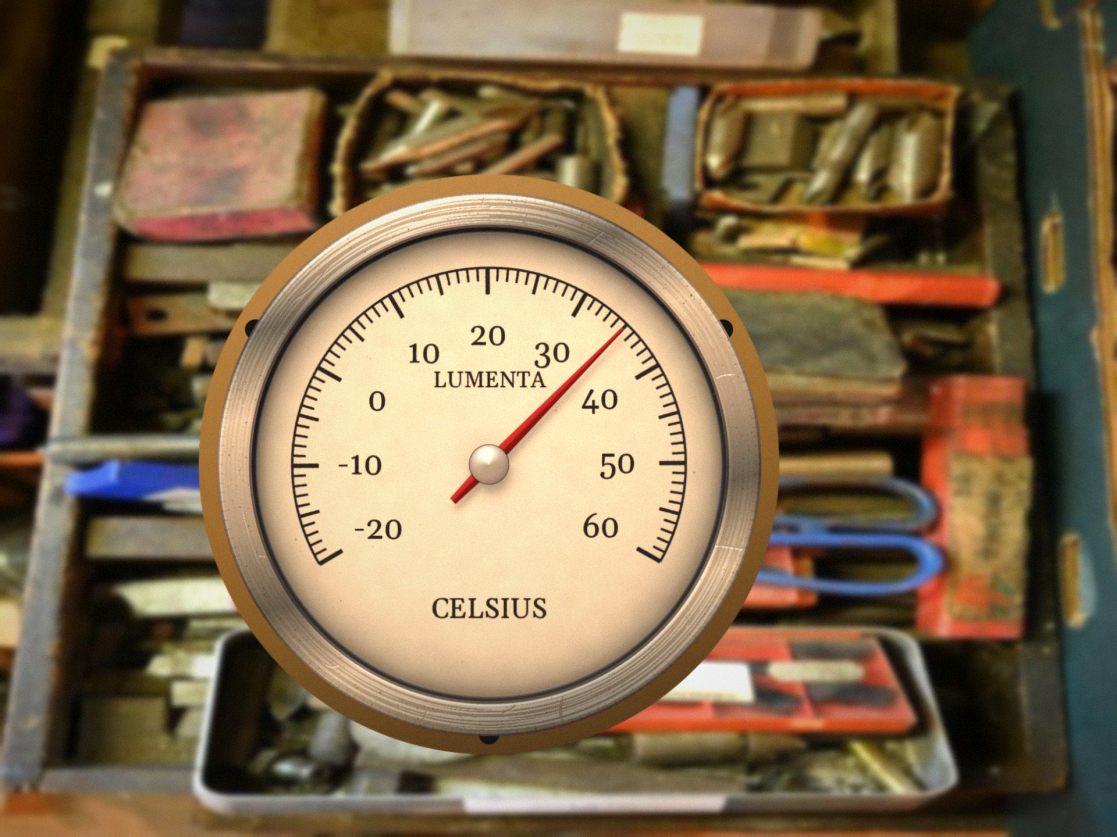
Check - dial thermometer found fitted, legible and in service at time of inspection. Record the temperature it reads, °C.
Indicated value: 35 °C
